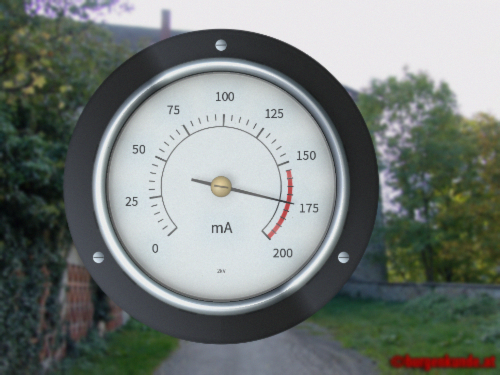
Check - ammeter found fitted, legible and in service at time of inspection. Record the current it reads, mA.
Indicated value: 175 mA
